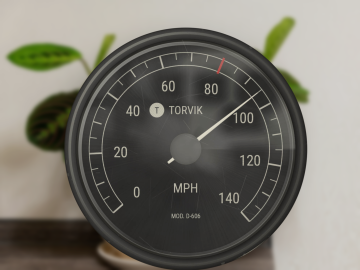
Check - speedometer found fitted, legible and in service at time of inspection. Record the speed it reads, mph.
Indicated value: 95 mph
